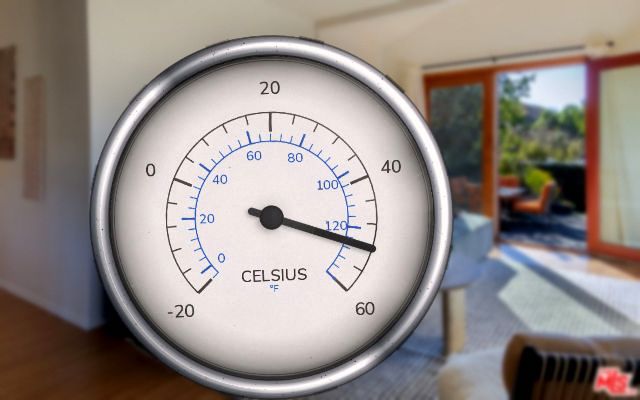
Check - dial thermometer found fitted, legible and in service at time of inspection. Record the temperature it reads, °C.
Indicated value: 52 °C
